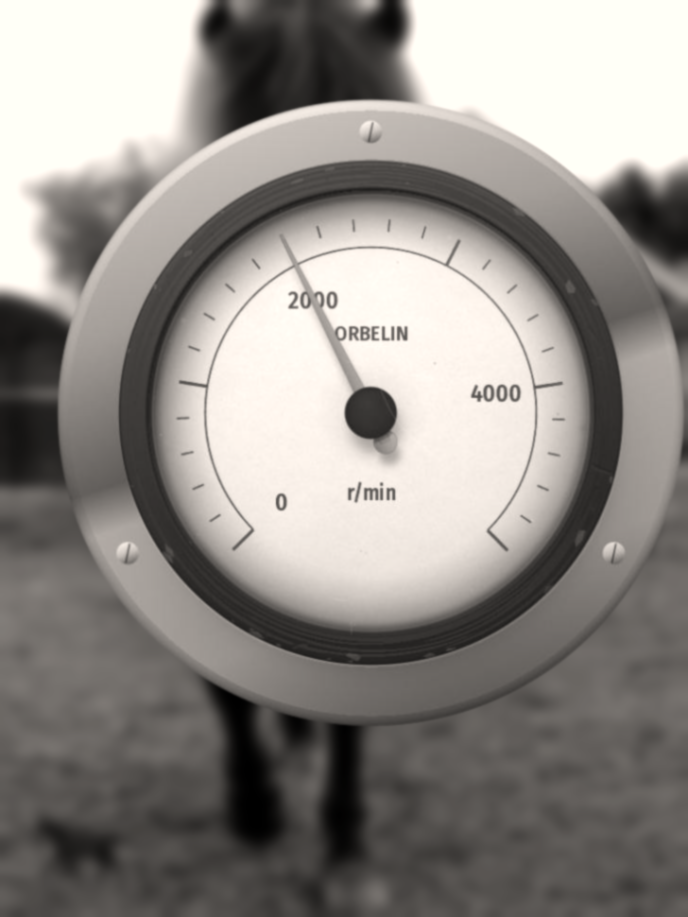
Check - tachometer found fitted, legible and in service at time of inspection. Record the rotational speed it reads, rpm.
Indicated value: 2000 rpm
